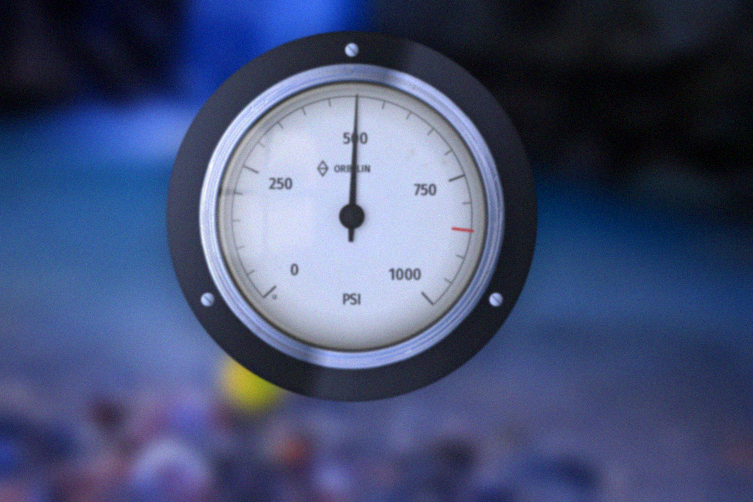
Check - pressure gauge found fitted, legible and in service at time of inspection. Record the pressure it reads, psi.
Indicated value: 500 psi
